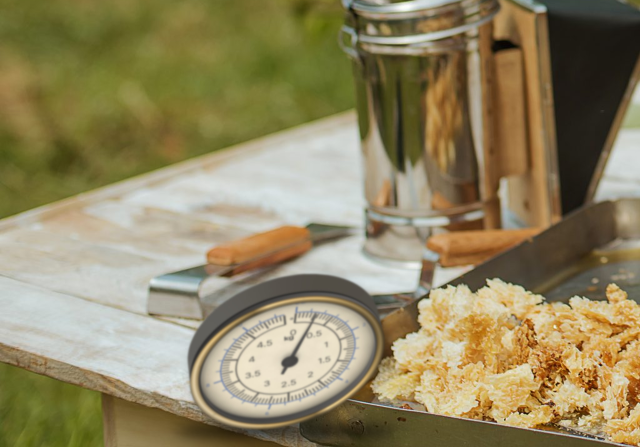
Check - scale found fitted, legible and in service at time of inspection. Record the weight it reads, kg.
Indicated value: 0.25 kg
